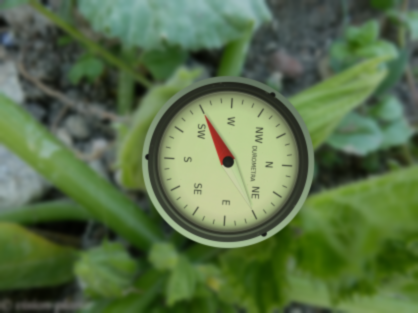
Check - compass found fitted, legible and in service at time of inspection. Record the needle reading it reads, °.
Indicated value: 240 °
